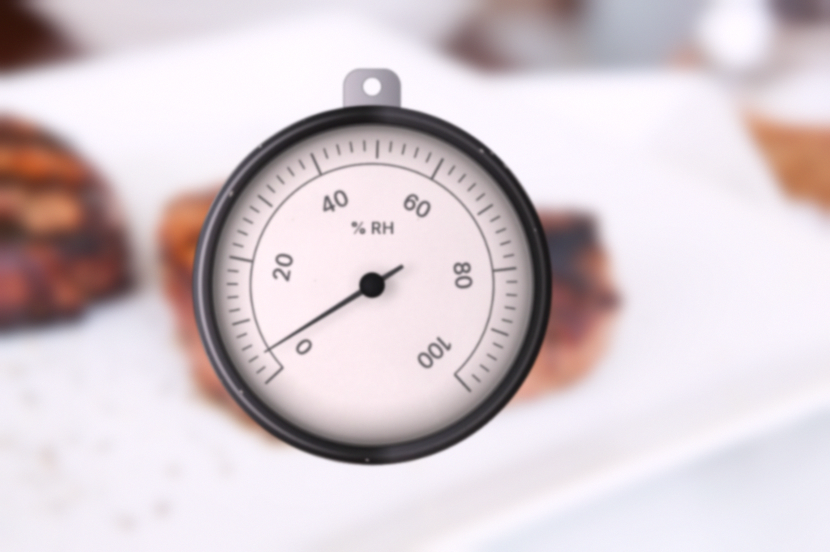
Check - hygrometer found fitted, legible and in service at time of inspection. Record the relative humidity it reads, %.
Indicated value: 4 %
